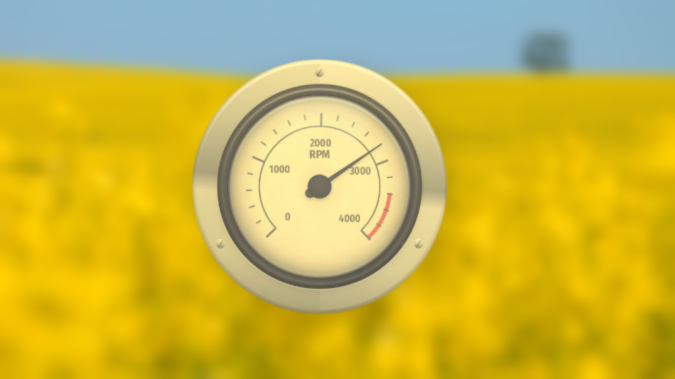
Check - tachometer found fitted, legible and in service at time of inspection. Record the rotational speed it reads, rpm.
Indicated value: 2800 rpm
